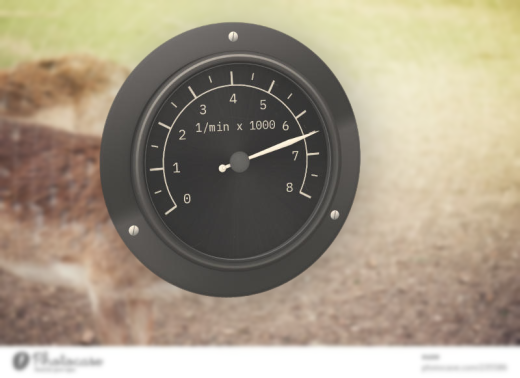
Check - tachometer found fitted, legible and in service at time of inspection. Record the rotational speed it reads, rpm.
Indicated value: 6500 rpm
